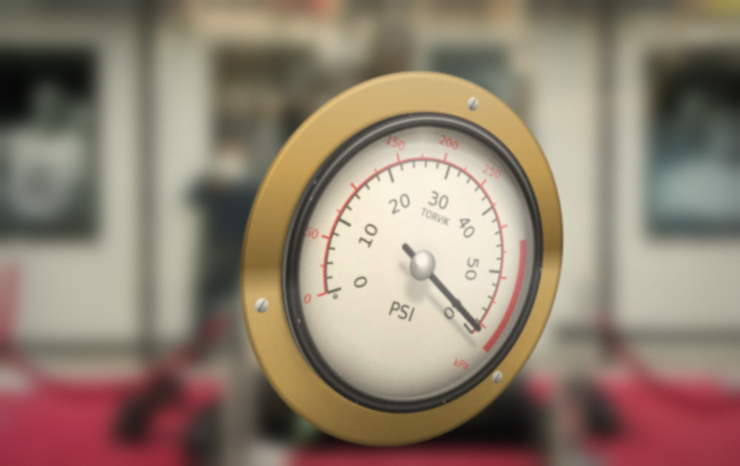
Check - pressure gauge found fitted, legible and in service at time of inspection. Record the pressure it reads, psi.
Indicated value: 59 psi
